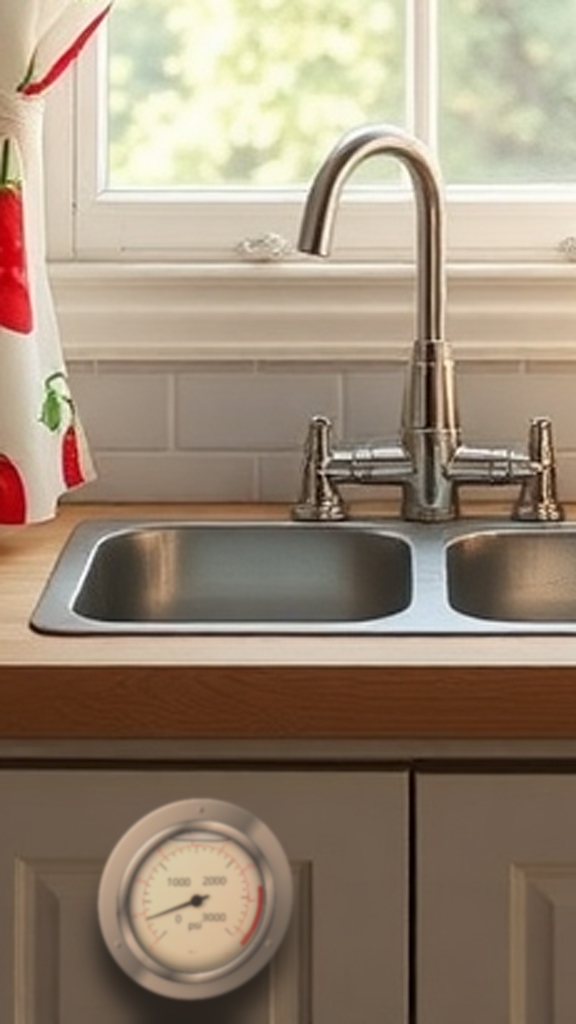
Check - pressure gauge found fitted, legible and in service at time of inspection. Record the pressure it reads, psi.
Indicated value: 300 psi
